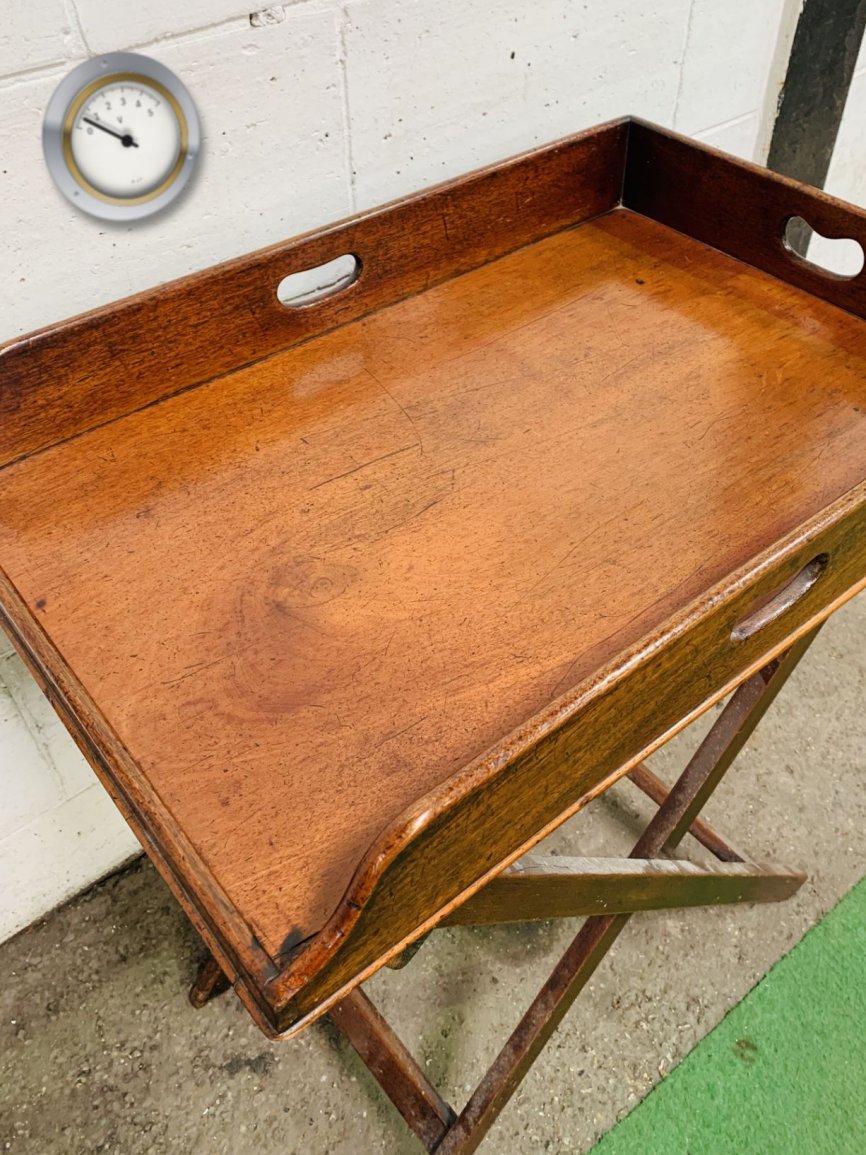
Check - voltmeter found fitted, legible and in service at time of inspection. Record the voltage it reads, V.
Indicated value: 0.5 V
